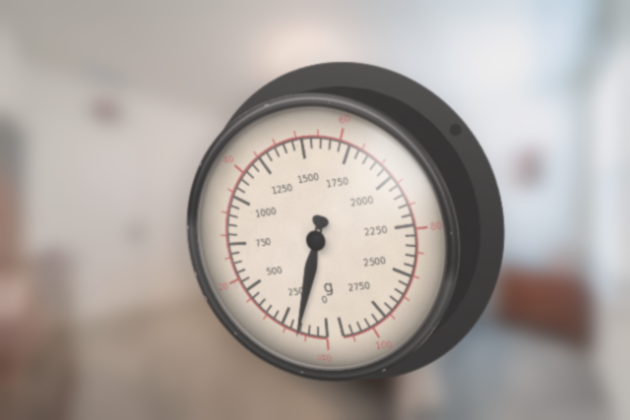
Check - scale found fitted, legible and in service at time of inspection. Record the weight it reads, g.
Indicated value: 150 g
